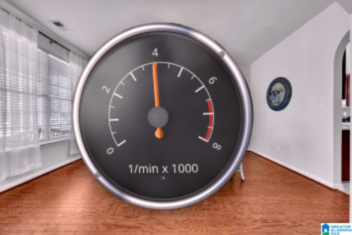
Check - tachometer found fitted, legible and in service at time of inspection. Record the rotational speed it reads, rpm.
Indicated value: 4000 rpm
